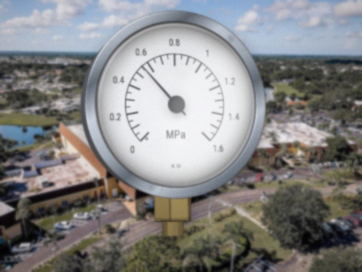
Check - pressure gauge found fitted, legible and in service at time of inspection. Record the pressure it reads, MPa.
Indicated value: 0.55 MPa
